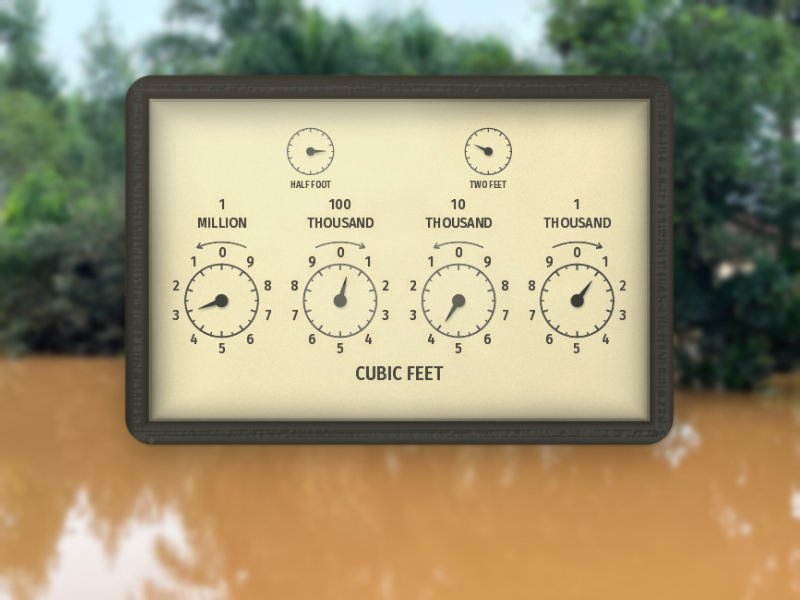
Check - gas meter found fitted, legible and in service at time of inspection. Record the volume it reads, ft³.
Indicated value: 304100 ft³
